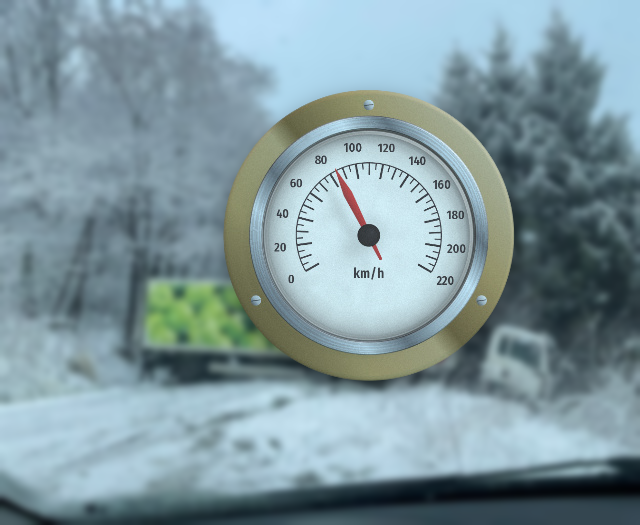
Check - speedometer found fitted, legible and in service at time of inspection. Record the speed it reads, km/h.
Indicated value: 85 km/h
